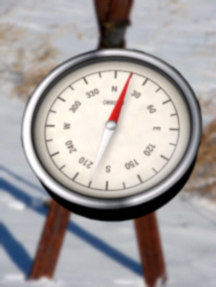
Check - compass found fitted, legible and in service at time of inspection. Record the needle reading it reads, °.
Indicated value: 15 °
